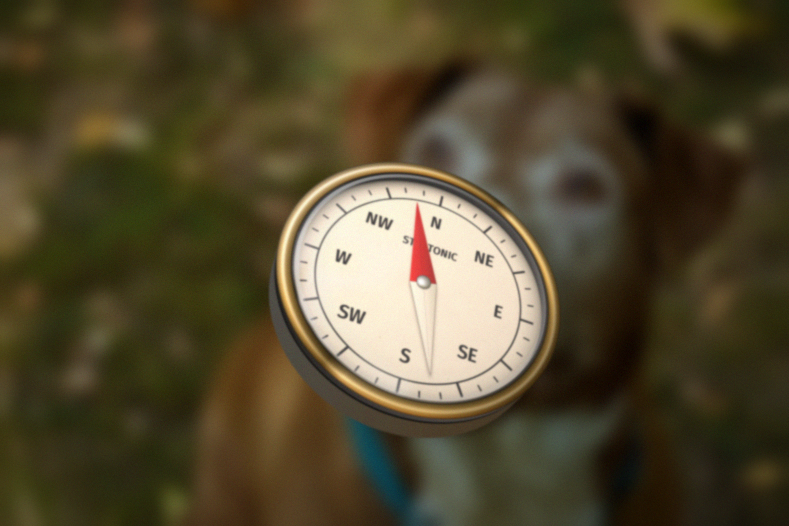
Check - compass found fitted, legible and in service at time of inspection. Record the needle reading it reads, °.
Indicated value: 345 °
